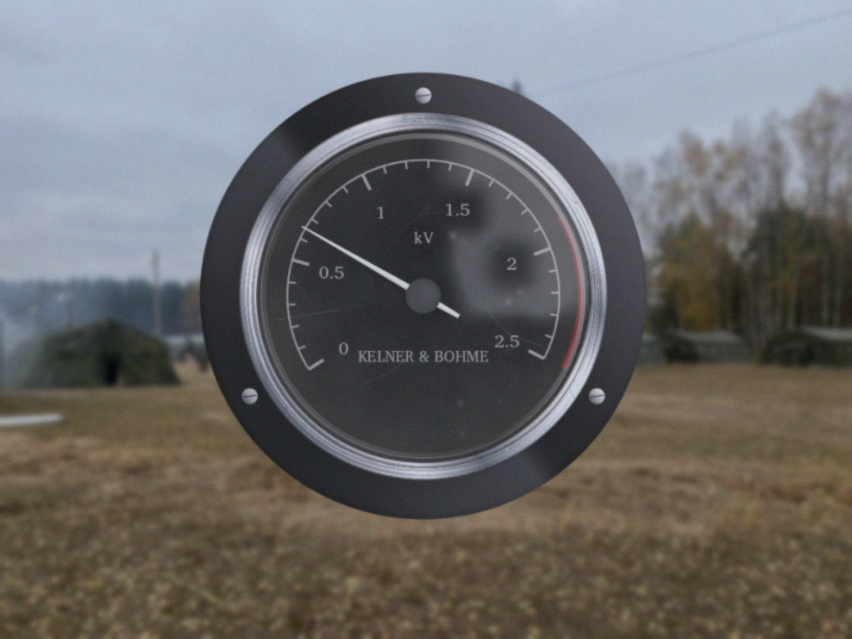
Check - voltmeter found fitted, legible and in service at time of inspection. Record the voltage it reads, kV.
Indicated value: 0.65 kV
